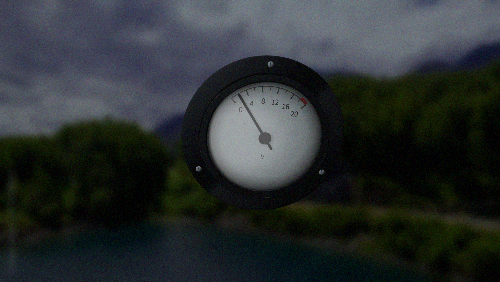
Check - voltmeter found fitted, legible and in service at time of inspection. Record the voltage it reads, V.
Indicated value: 2 V
